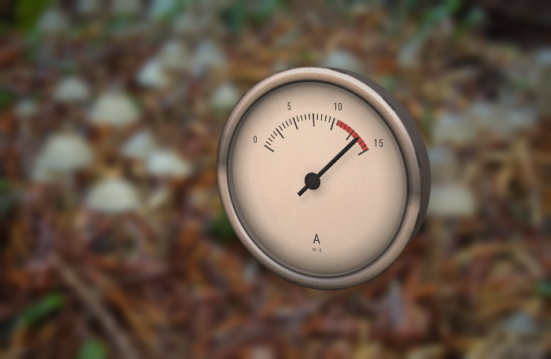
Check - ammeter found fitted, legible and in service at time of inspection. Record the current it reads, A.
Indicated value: 13.5 A
